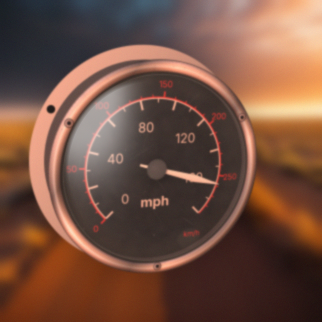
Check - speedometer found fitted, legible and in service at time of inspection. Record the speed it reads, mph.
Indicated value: 160 mph
